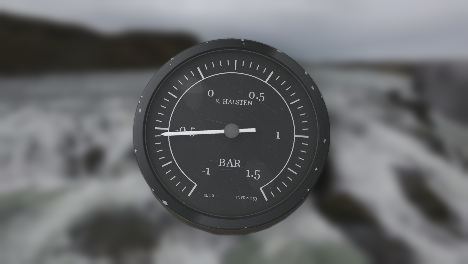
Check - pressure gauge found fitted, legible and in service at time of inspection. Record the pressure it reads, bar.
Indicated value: -0.55 bar
